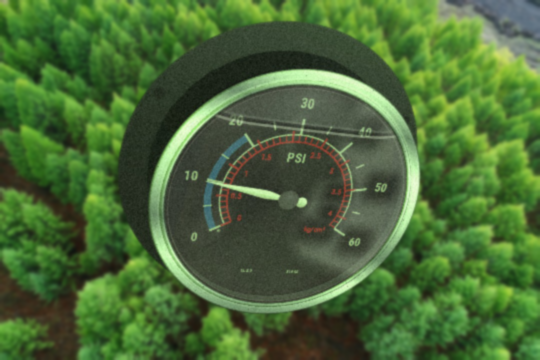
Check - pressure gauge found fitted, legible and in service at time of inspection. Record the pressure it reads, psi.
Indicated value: 10 psi
